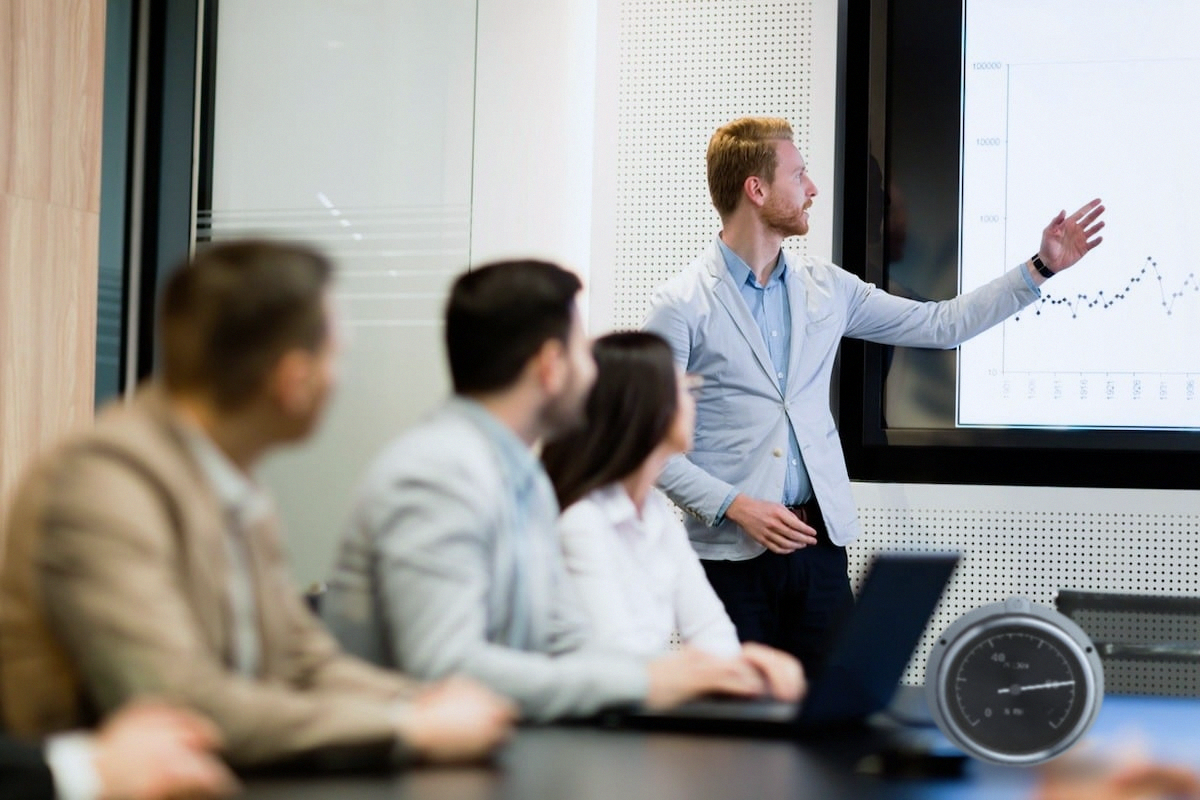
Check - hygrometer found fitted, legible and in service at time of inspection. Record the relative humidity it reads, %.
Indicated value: 80 %
